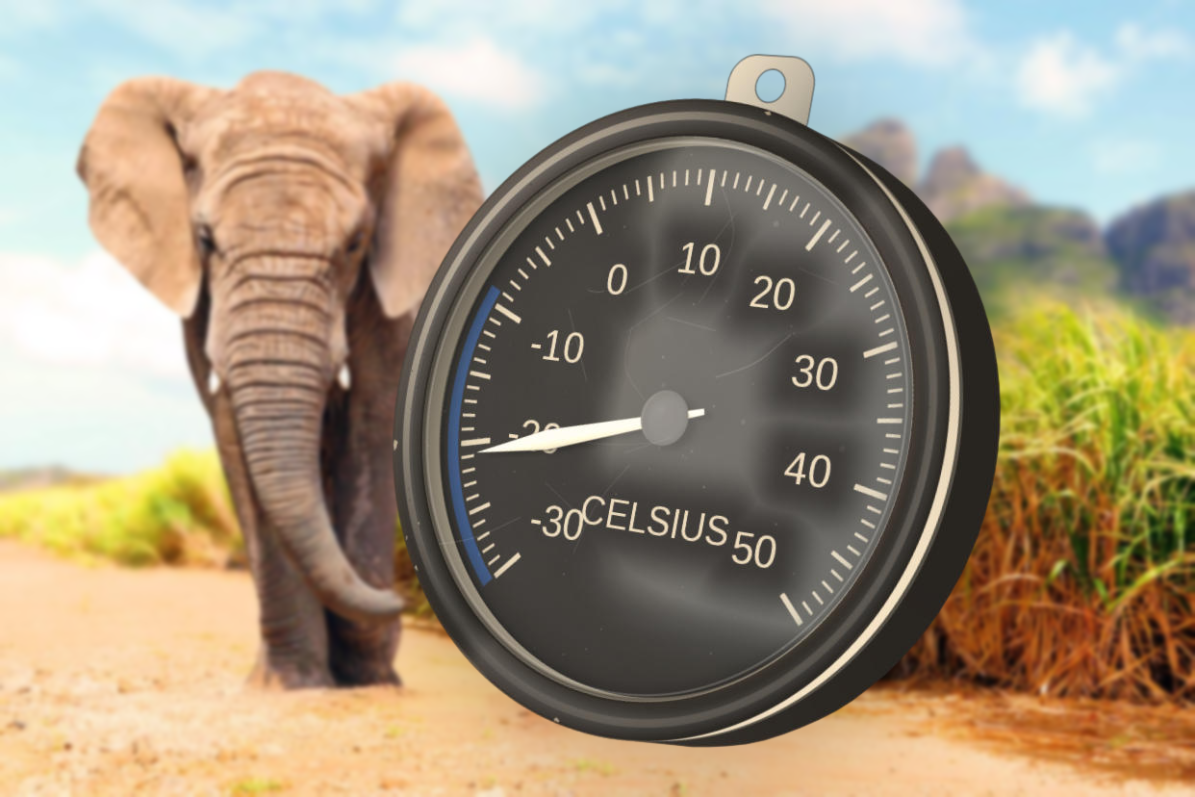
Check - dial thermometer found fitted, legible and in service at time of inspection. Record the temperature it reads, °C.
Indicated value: -21 °C
